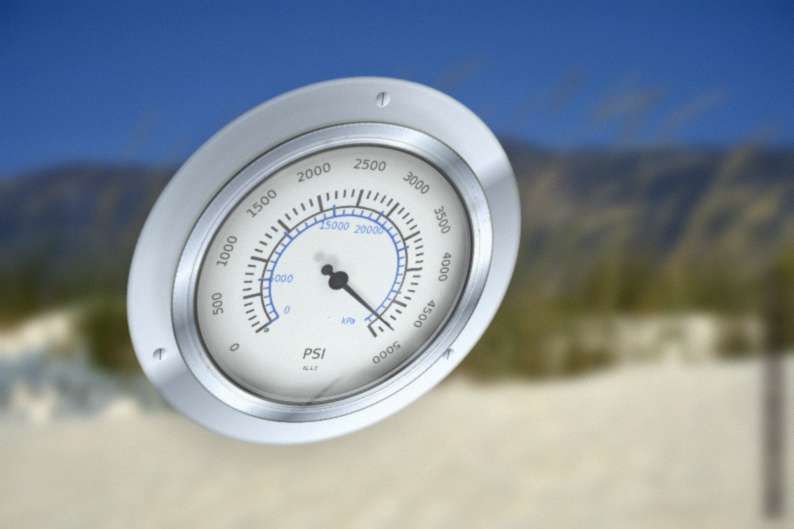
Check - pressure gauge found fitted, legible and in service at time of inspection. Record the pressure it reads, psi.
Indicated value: 4800 psi
